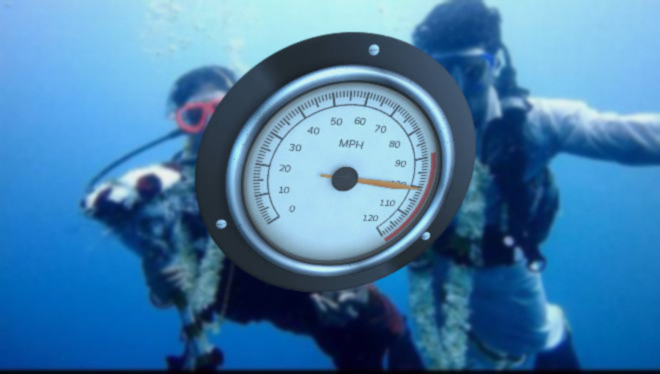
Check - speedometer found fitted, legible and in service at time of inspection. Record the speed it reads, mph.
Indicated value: 100 mph
